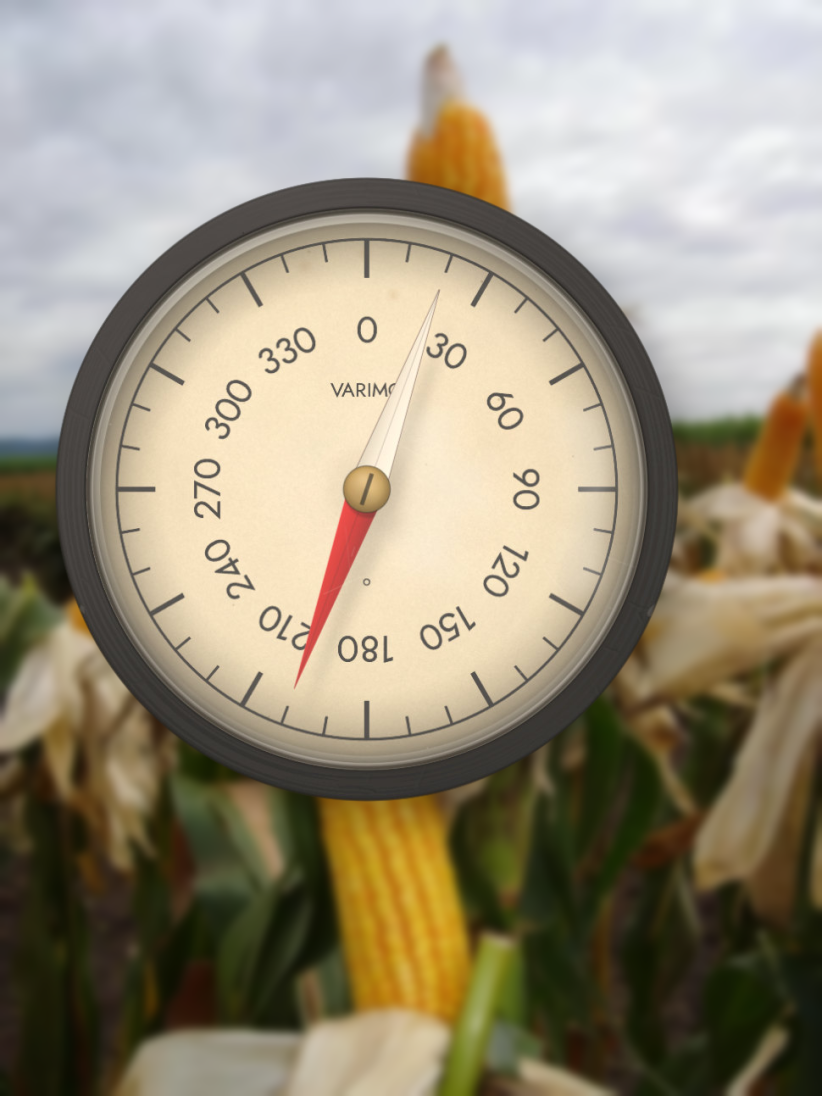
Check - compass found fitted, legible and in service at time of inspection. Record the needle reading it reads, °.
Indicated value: 200 °
